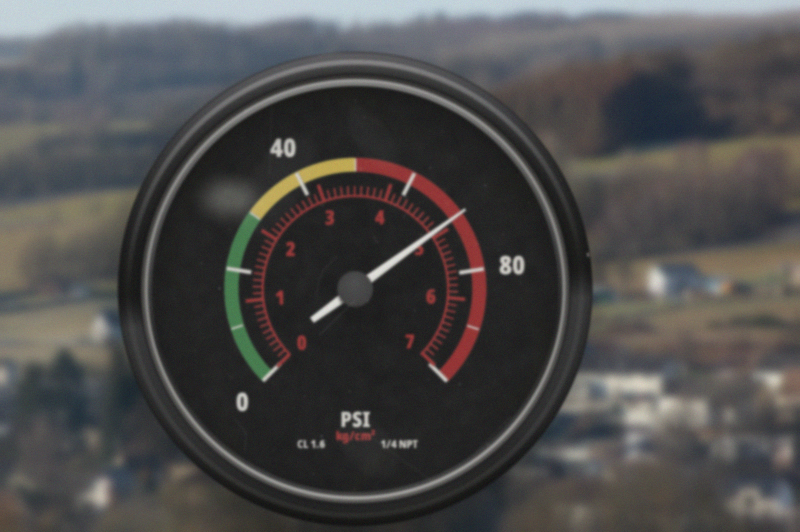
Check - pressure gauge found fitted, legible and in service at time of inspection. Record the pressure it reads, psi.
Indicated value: 70 psi
